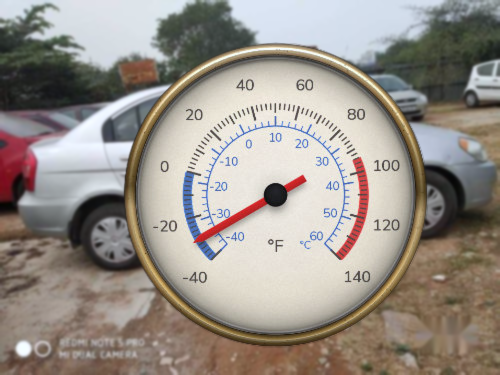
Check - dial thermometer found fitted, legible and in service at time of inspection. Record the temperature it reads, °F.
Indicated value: -30 °F
